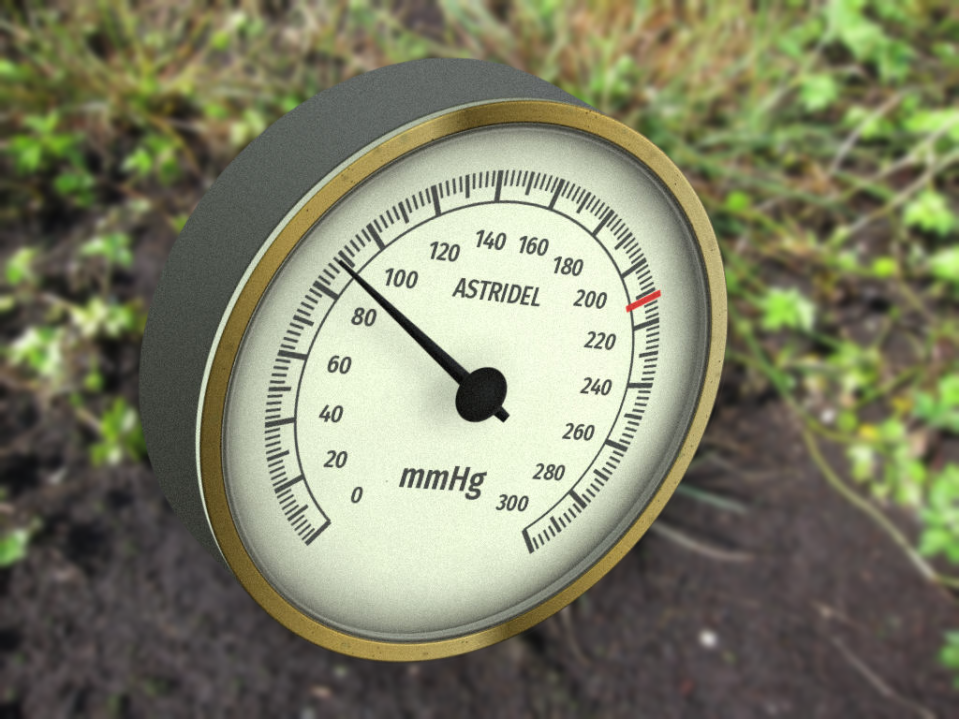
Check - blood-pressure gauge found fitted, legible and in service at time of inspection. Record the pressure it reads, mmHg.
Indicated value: 88 mmHg
